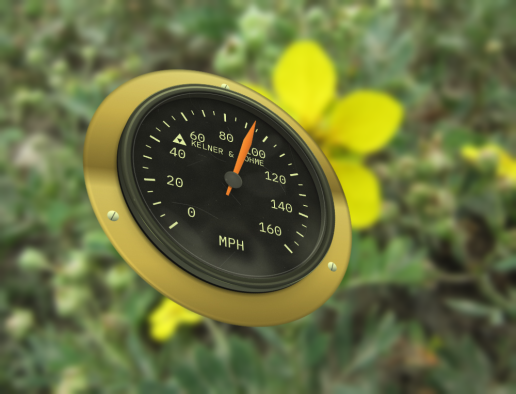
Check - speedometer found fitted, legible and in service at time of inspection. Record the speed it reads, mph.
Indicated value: 92.5 mph
